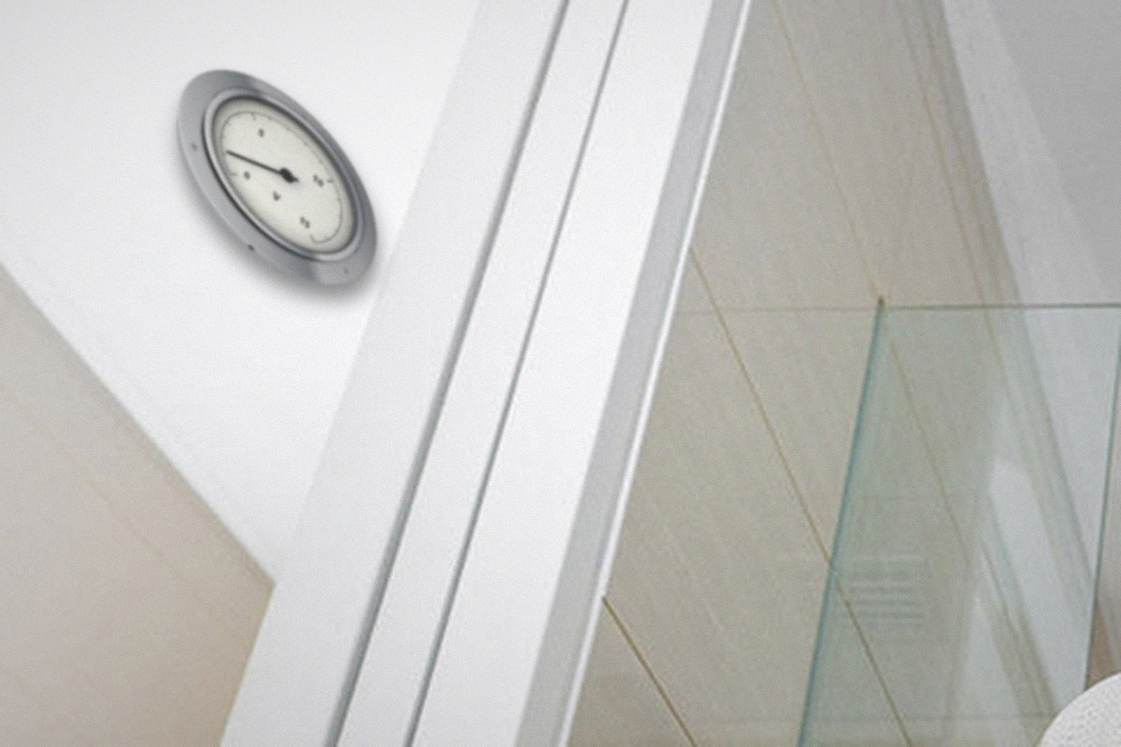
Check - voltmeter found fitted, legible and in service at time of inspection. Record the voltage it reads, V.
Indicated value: 1 V
